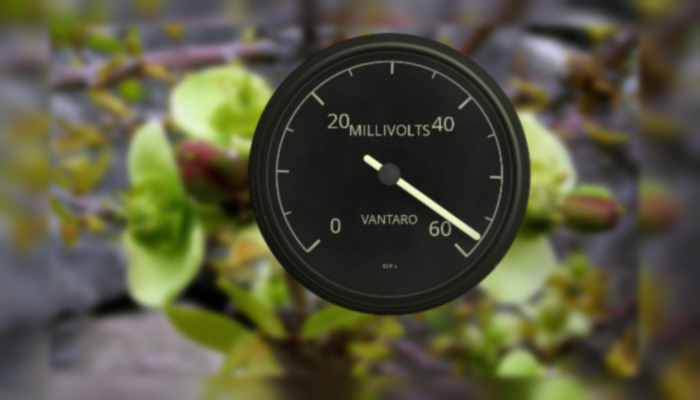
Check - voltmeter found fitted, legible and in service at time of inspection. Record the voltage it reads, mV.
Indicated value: 57.5 mV
